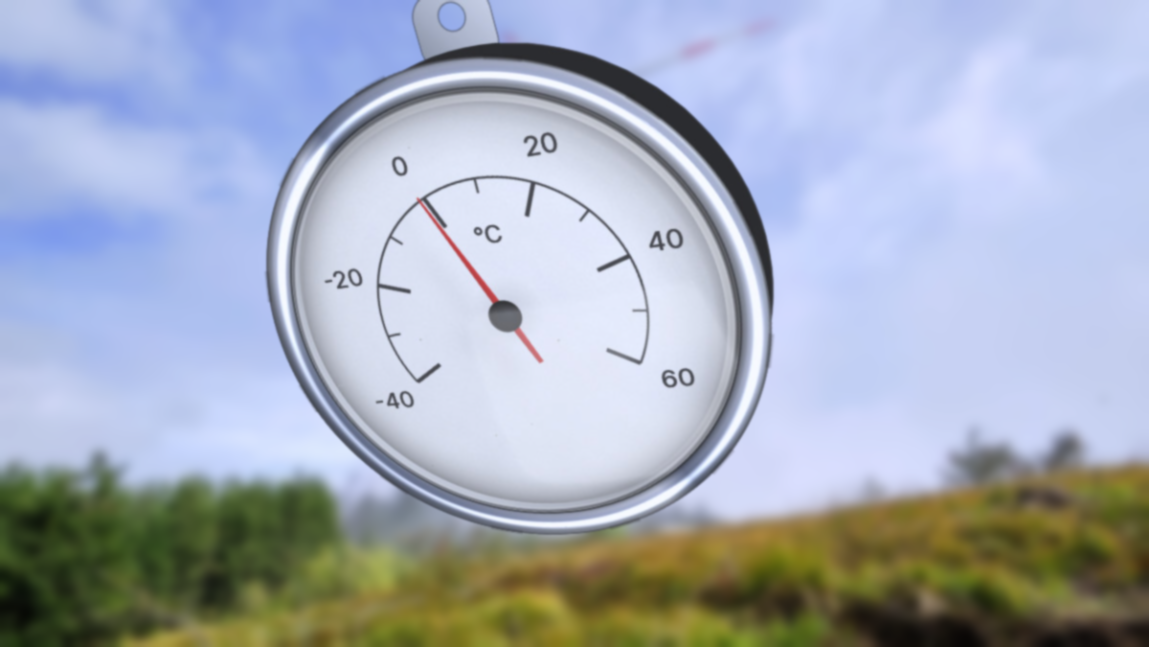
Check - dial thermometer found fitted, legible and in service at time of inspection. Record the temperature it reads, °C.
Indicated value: 0 °C
